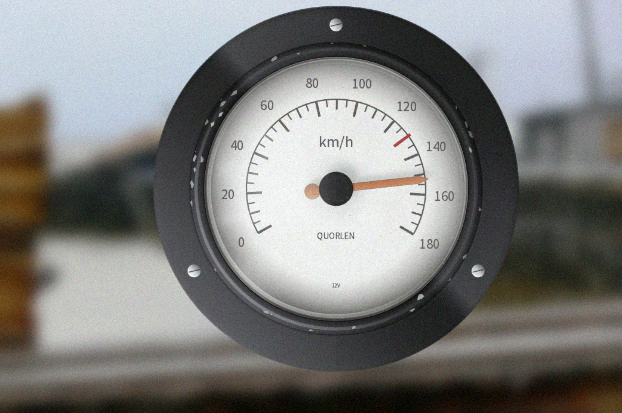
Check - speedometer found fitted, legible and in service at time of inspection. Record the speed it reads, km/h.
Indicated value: 152.5 km/h
